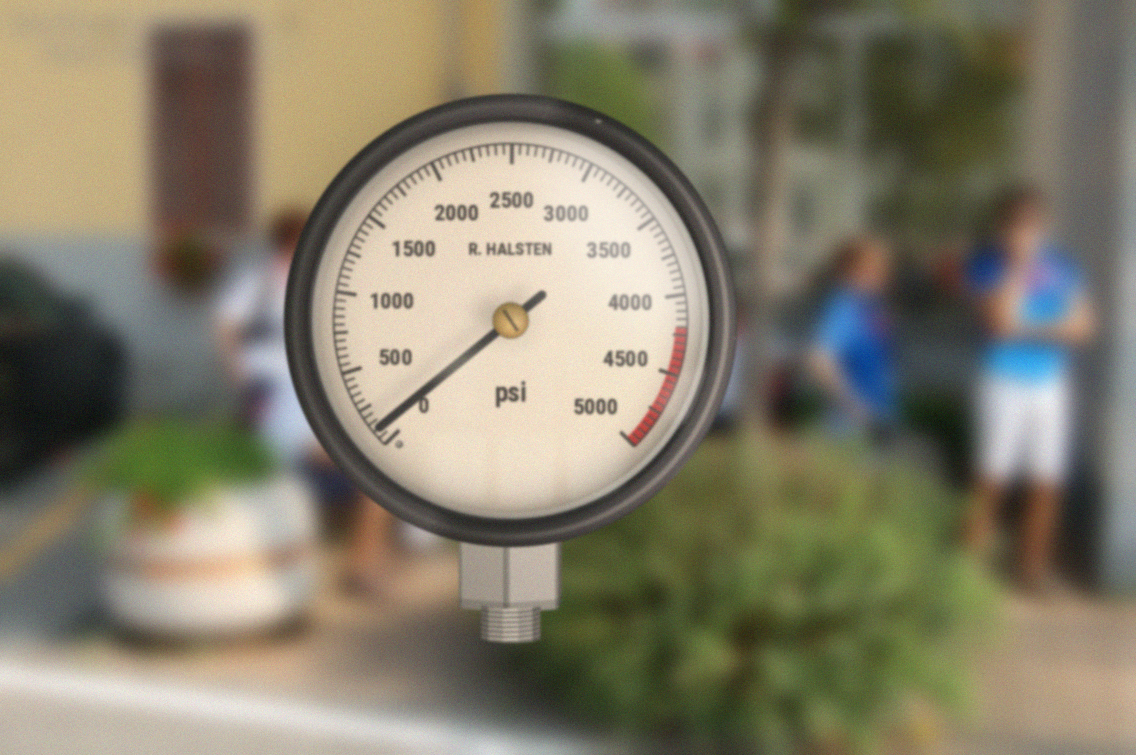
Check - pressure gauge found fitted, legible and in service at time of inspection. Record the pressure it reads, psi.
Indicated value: 100 psi
